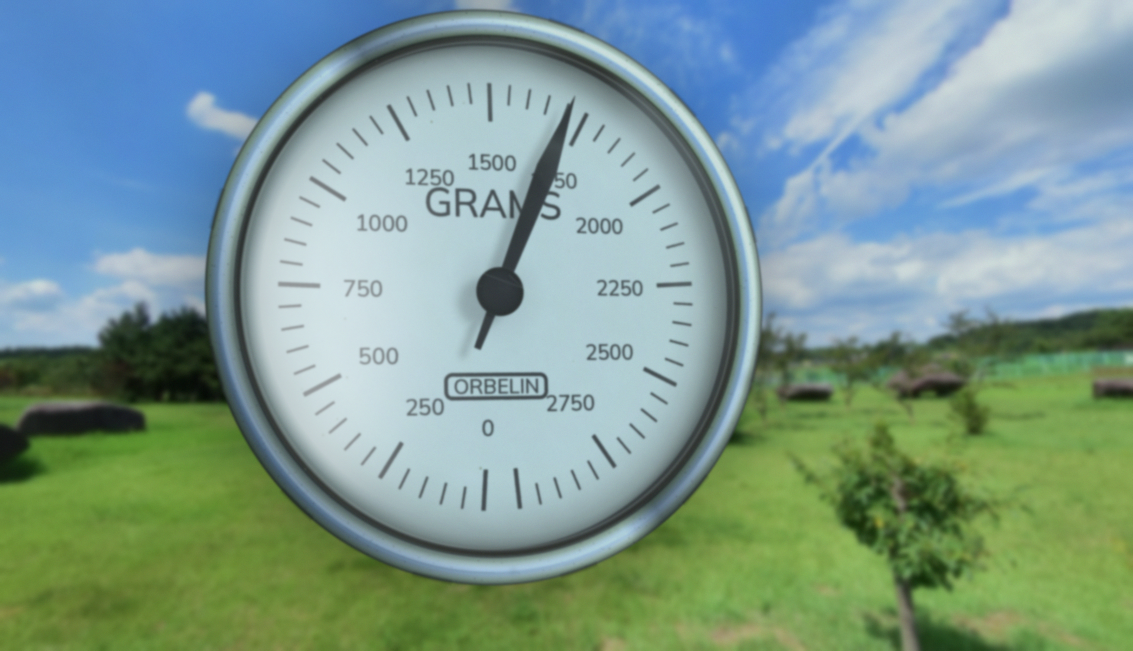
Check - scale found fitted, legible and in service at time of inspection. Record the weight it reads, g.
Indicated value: 1700 g
